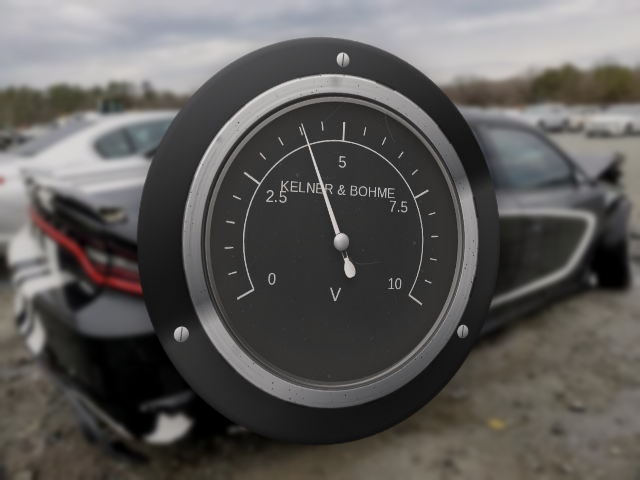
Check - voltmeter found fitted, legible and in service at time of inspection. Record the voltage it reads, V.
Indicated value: 4 V
